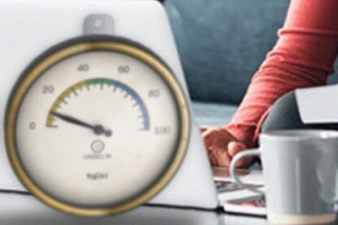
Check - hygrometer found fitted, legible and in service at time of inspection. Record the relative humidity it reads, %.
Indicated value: 10 %
